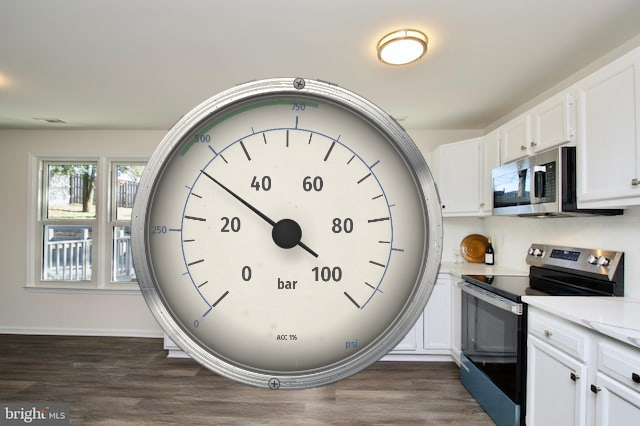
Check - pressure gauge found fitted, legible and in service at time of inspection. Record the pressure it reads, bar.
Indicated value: 30 bar
